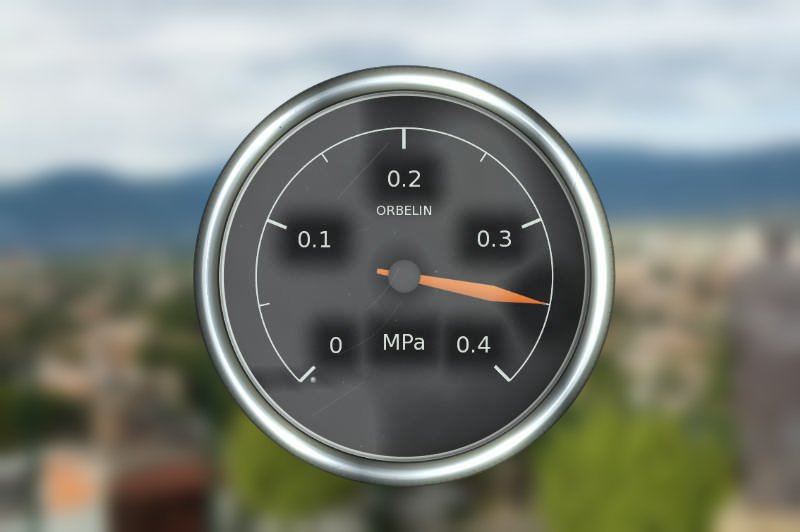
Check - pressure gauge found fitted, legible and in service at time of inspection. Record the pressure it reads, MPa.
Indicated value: 0.35 MPa
